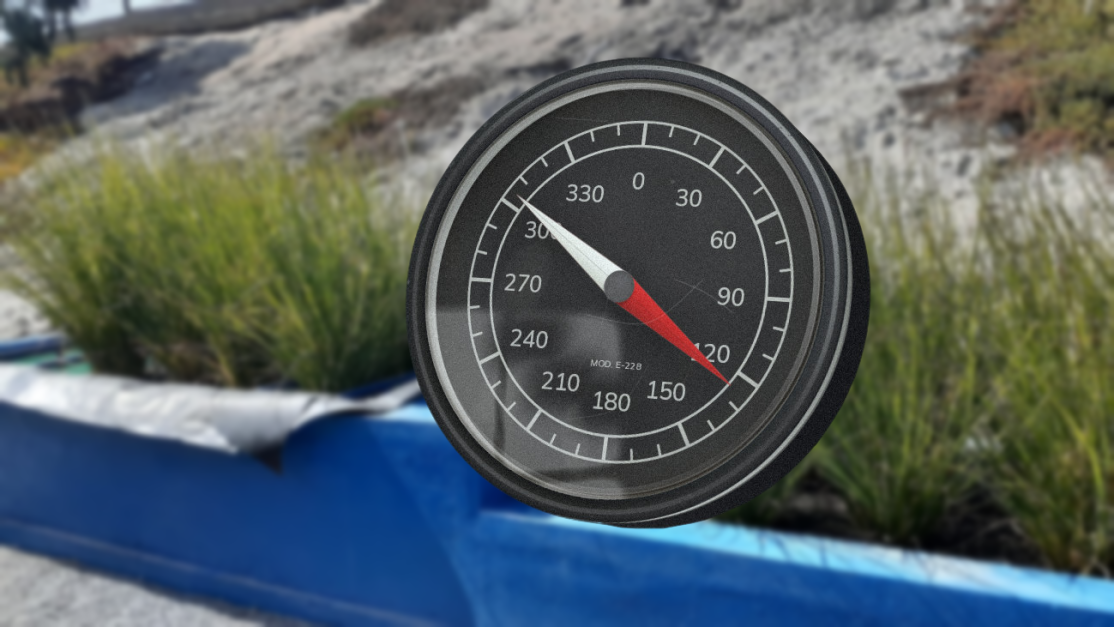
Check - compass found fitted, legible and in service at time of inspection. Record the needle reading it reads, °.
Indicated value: 125 °
